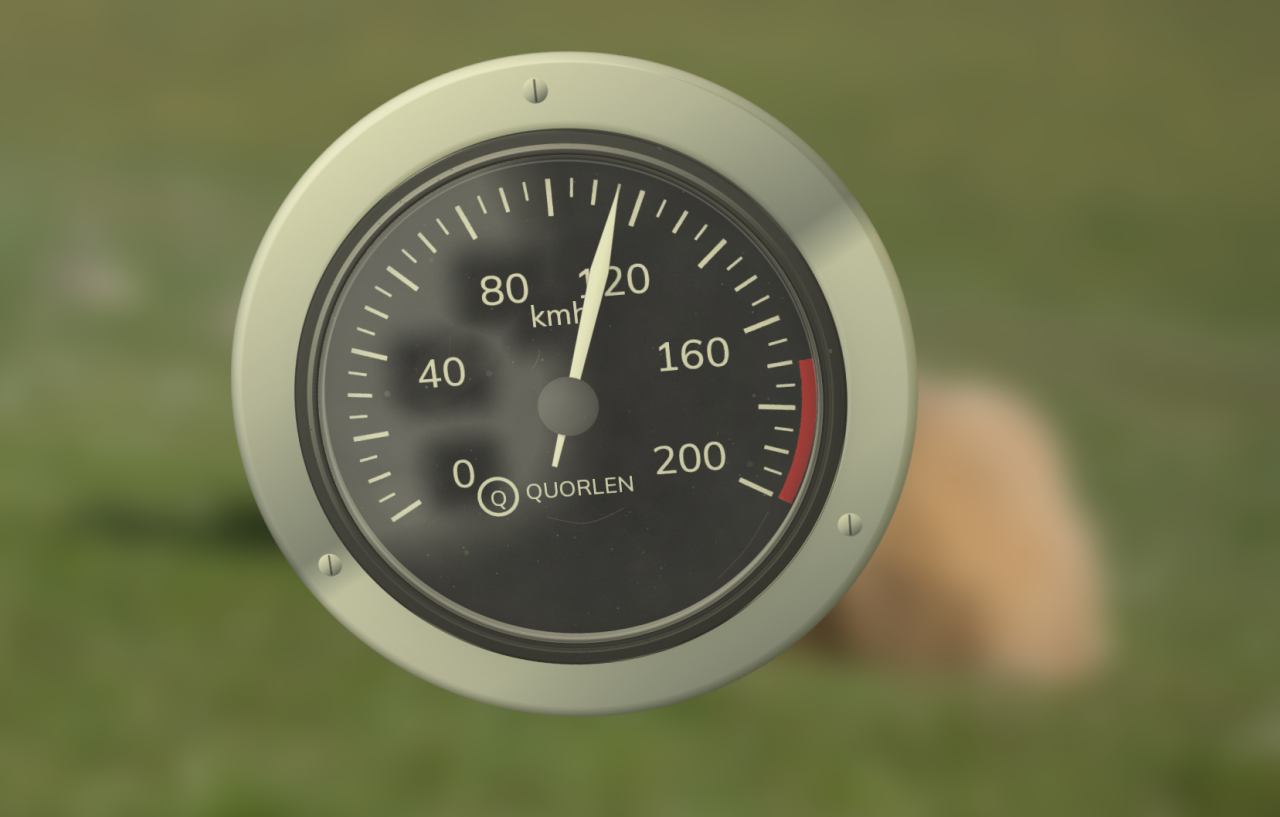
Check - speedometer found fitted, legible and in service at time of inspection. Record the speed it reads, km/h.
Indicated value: 115 km/h
